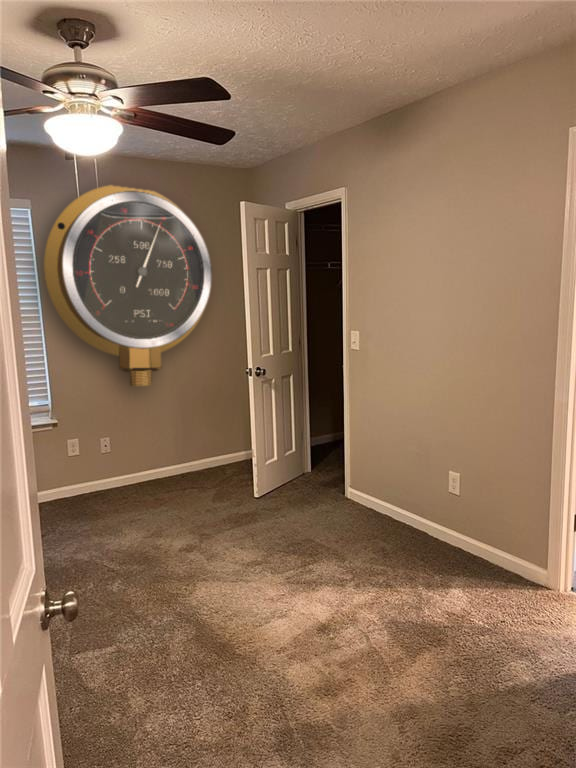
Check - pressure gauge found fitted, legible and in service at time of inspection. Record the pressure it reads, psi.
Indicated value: 575 psi
